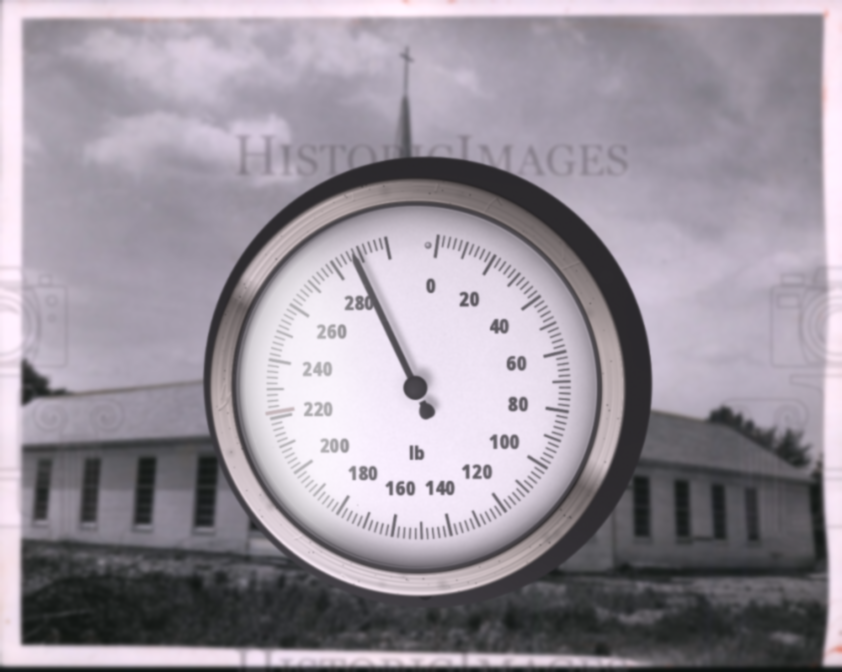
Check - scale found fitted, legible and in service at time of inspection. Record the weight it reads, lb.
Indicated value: 288 lb
